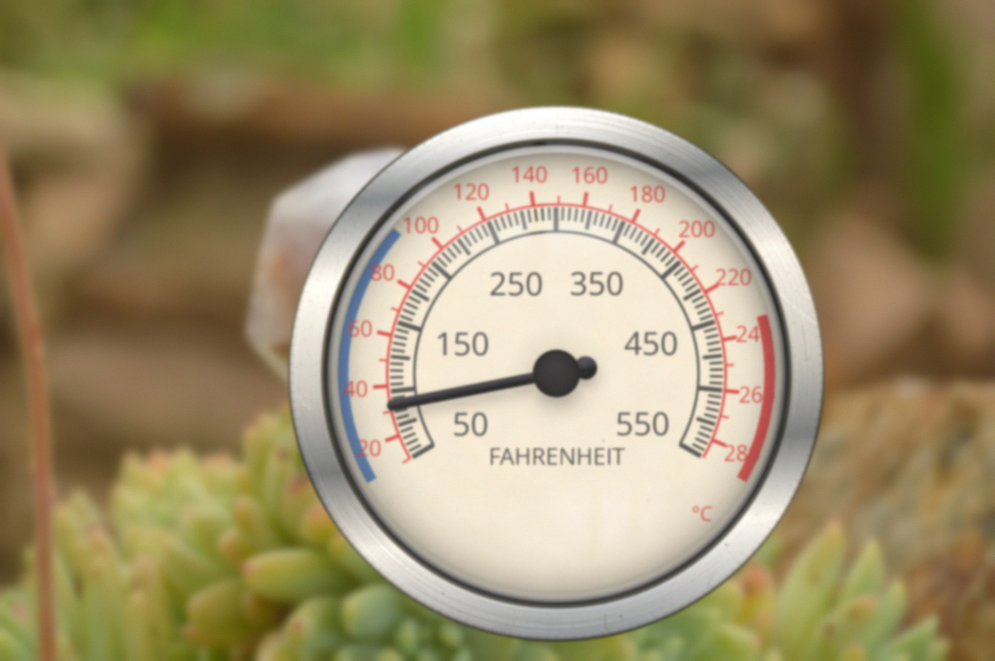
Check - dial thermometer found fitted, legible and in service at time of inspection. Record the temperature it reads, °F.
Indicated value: 90 °F
